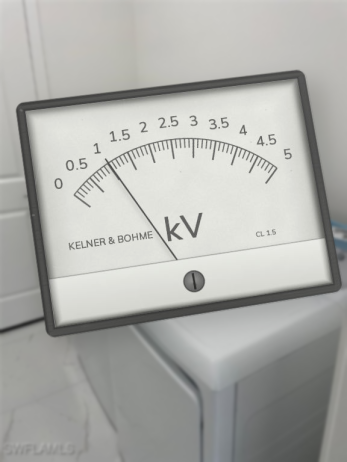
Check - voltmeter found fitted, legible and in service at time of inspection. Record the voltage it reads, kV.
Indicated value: 1 kV
